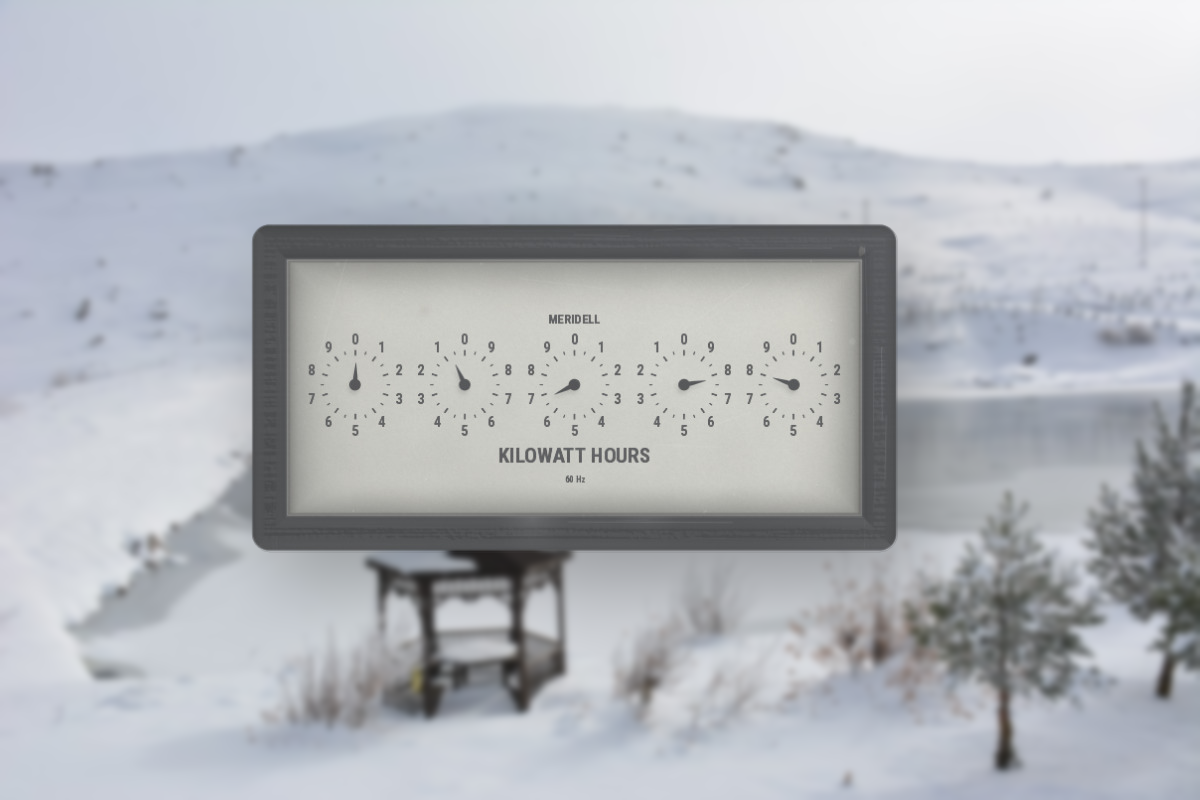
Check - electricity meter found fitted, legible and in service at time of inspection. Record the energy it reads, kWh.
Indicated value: 678 kWh
